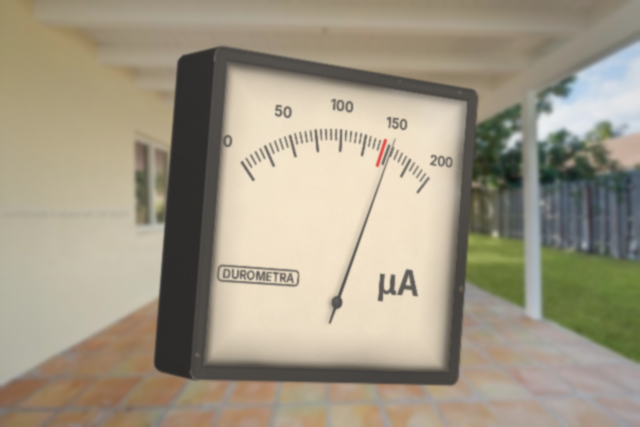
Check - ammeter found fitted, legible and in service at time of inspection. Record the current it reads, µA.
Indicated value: 150 µA
